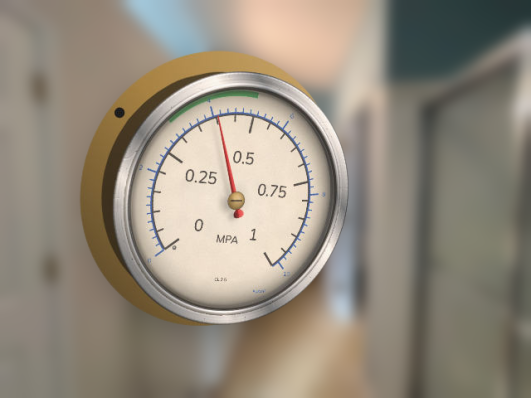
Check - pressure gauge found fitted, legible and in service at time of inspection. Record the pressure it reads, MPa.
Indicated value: 0.4 MPa
